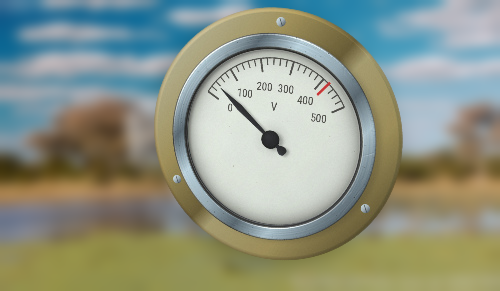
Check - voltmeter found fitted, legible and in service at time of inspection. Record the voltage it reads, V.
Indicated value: 40 V
